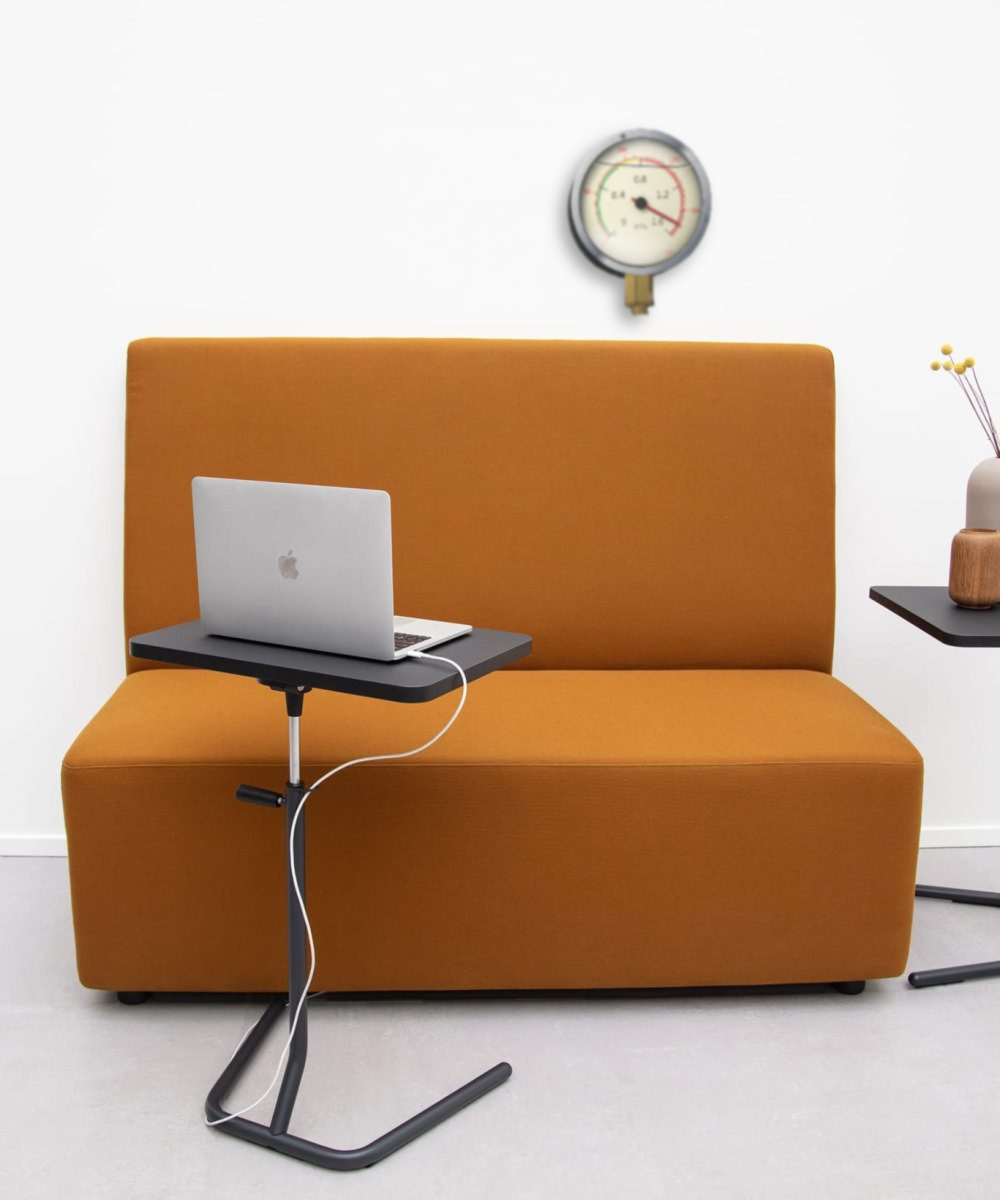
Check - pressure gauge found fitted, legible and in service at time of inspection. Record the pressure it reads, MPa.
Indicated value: 1.5 MPa
